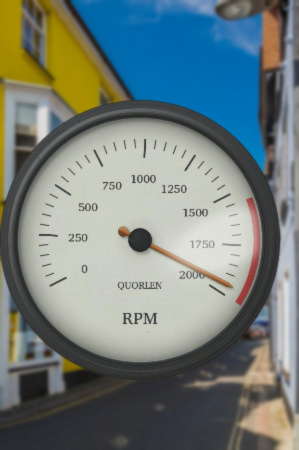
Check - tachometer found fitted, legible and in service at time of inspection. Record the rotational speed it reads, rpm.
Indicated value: 1950 rpm
